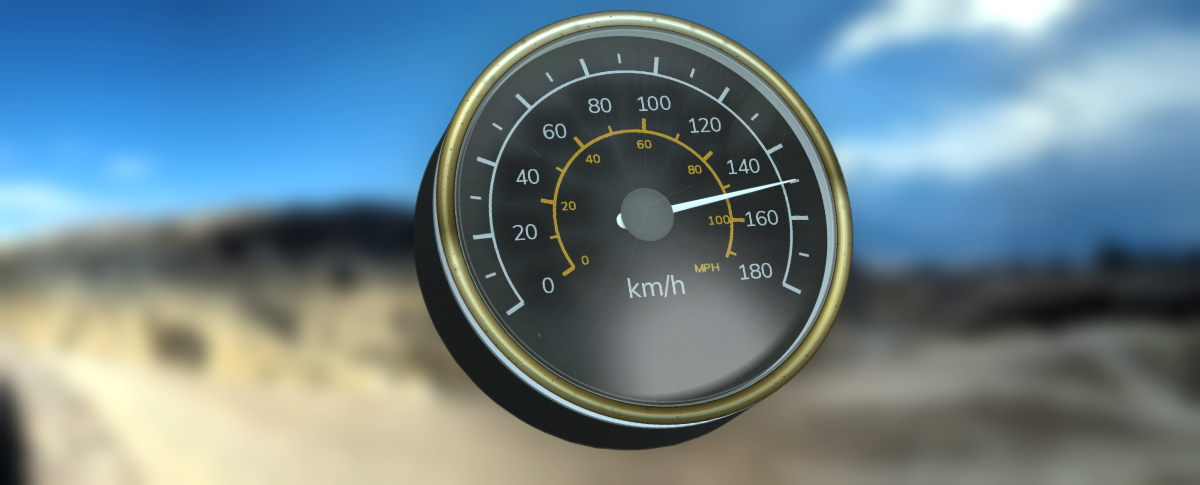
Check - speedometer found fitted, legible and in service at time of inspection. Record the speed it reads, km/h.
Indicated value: 150 km/h
